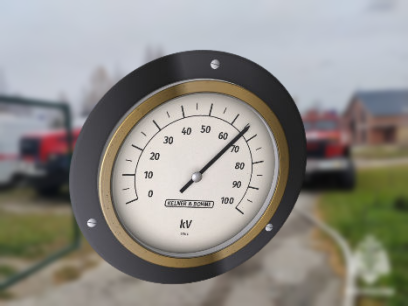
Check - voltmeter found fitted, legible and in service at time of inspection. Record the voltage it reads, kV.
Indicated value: 65 kV
